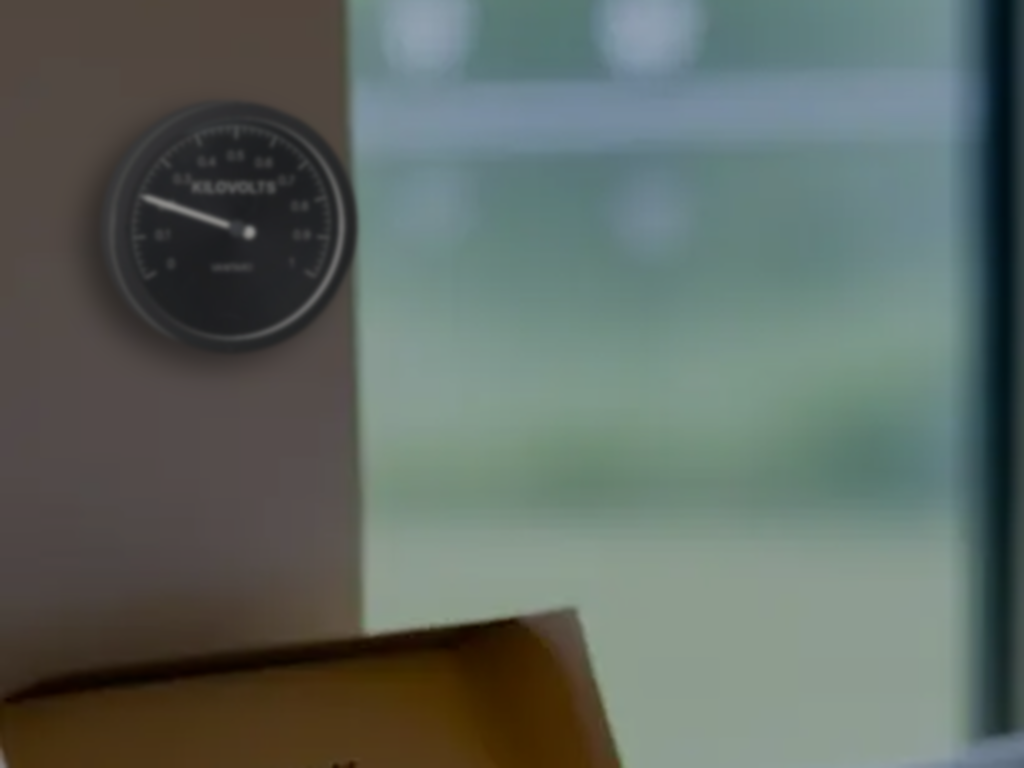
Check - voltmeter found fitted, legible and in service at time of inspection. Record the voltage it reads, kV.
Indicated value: 0.2 kV
